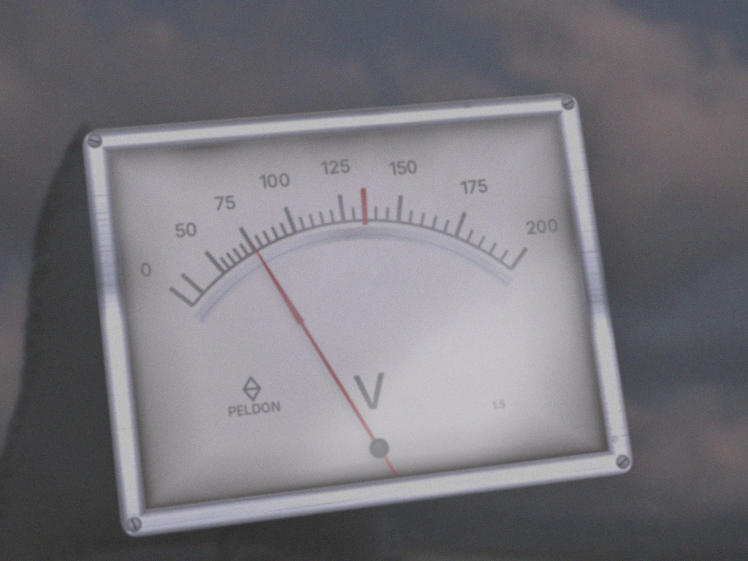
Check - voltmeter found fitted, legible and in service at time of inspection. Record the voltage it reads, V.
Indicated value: 75 V
